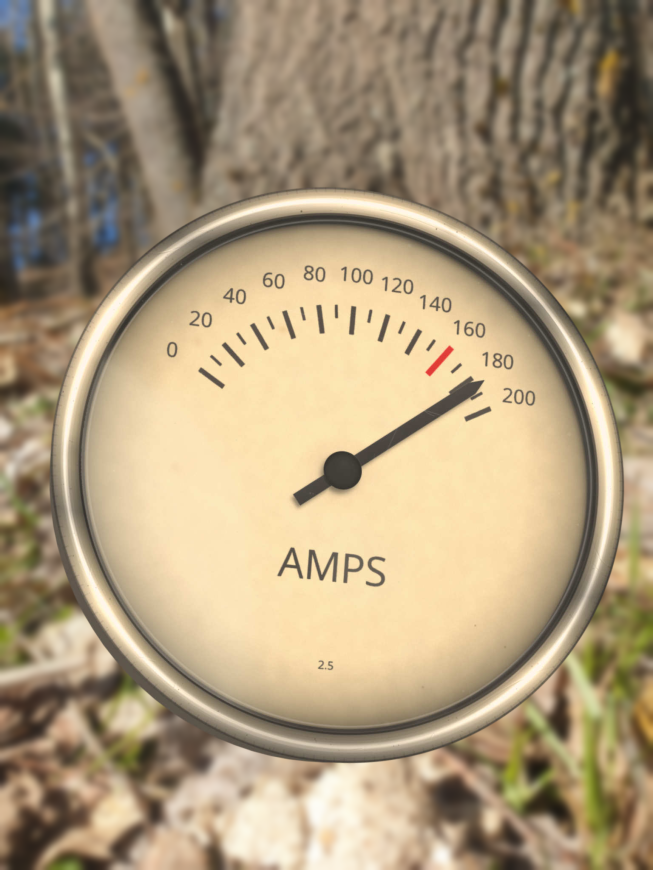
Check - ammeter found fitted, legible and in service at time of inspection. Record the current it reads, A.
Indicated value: 185 A
